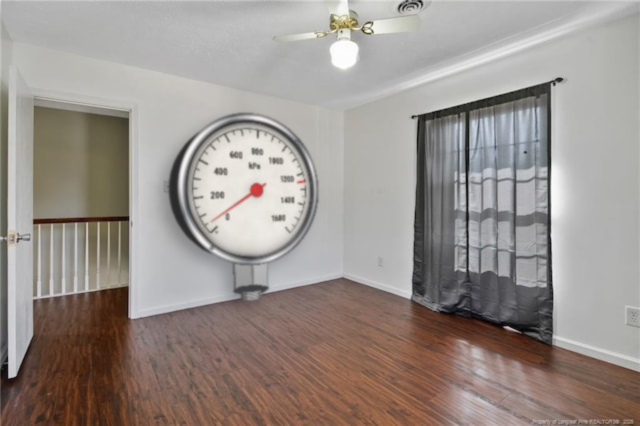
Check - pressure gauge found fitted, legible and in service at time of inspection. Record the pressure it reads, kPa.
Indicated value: 50 kPa
